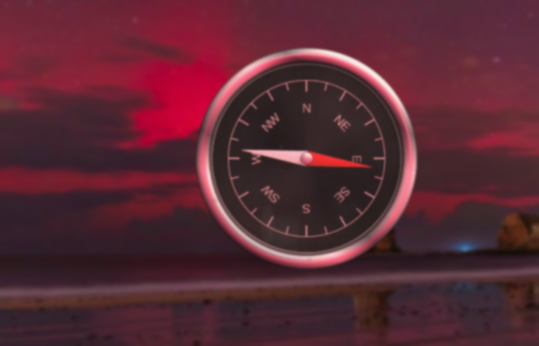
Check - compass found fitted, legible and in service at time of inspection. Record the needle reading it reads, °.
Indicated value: 97.5 °
